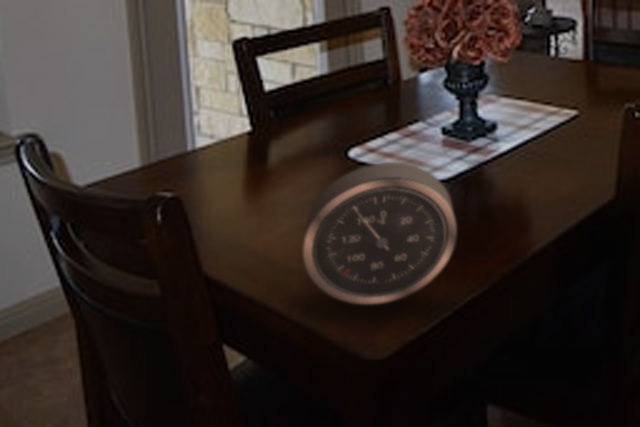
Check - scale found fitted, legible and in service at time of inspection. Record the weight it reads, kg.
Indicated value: 140 kg
